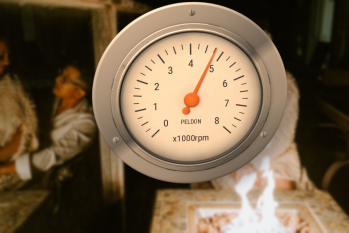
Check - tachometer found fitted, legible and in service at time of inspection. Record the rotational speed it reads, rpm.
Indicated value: 4750 rpm
